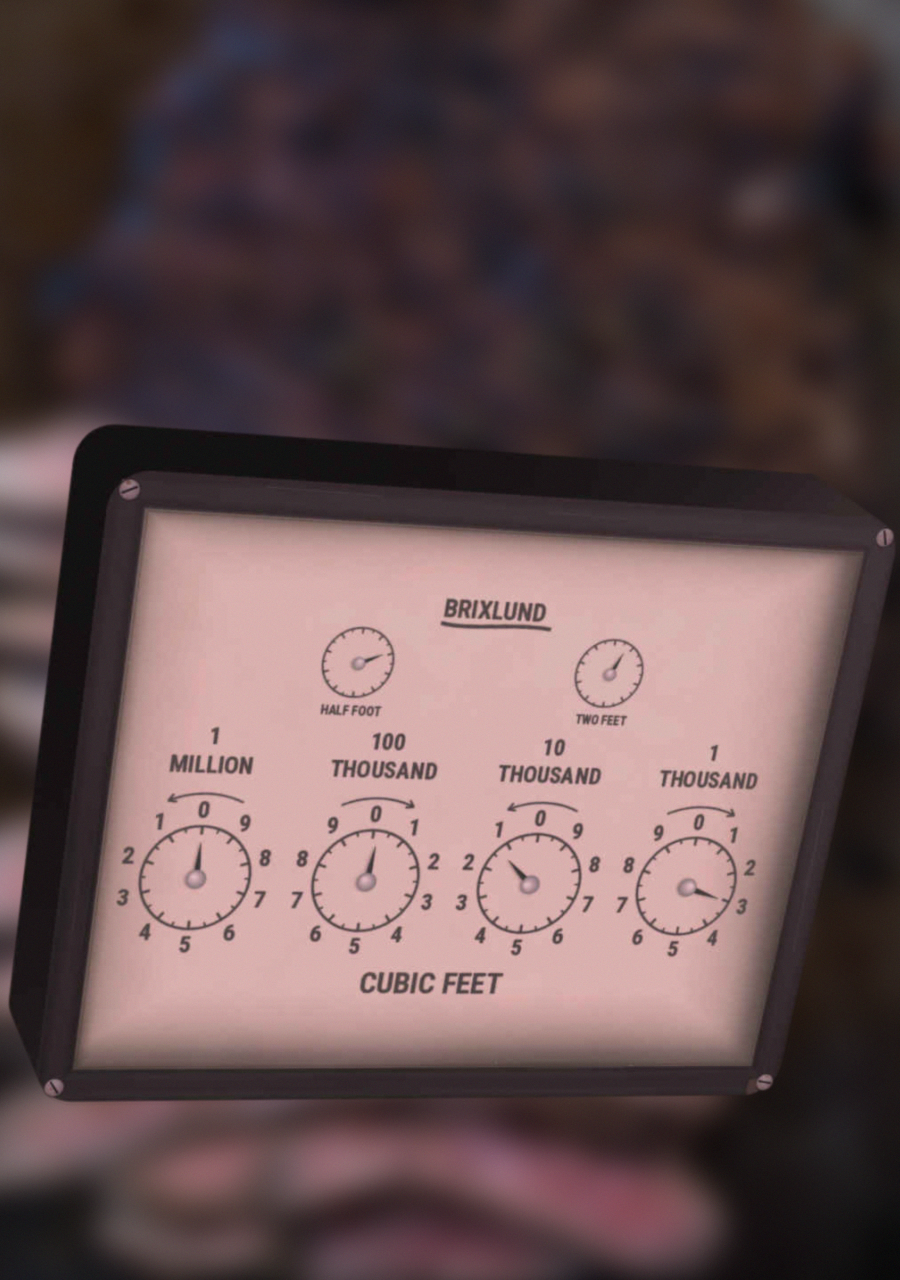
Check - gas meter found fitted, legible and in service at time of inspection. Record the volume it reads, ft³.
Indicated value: 1300 ft³
